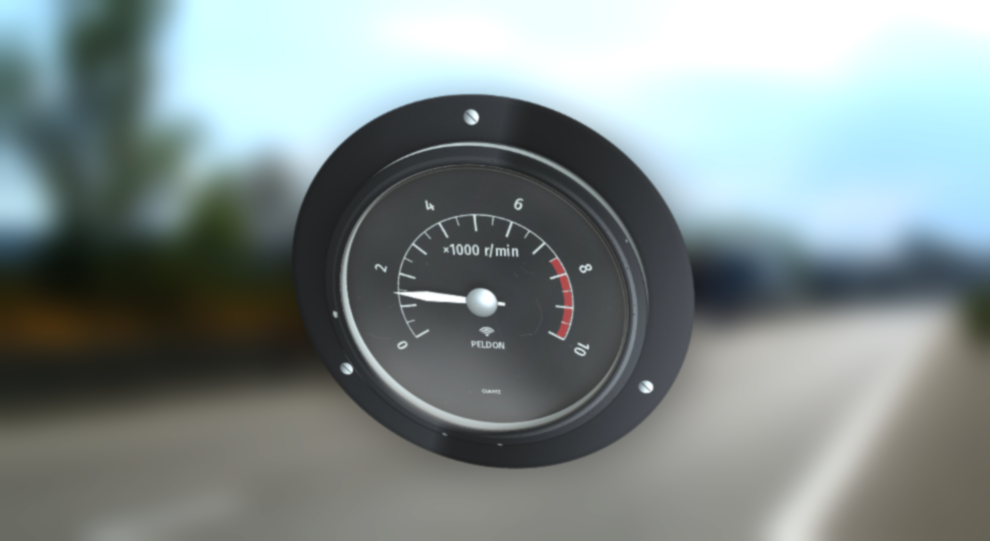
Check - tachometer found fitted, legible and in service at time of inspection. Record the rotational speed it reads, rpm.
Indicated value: 1500 rpm
